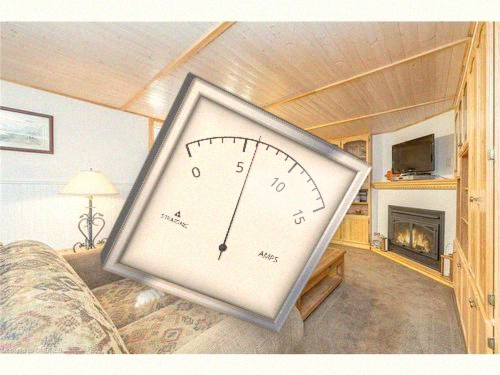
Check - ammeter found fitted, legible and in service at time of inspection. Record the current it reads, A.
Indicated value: 6 A
